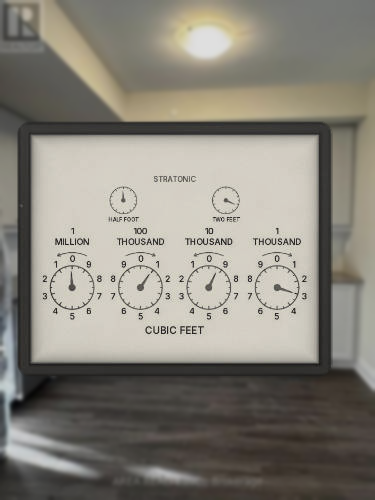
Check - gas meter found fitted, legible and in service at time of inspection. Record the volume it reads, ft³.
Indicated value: 9300 ft³
